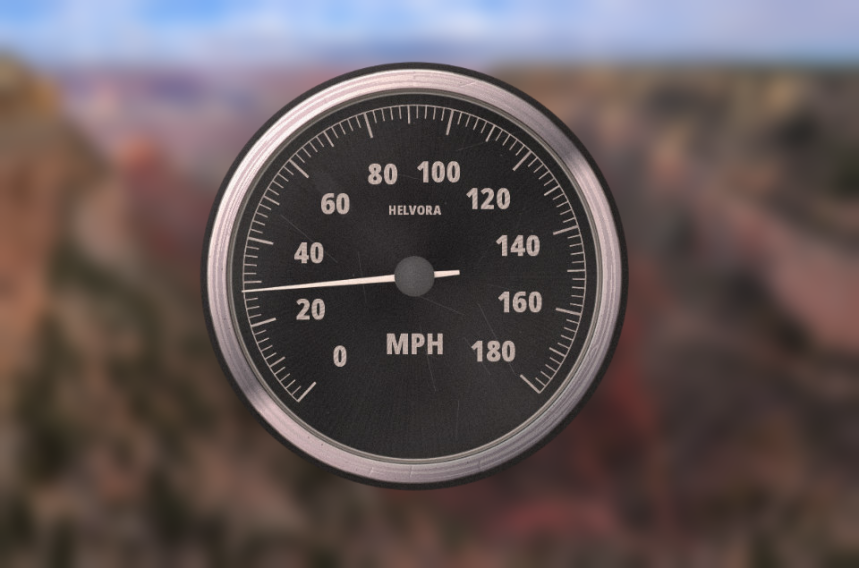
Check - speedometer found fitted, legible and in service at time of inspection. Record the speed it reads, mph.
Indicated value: 28 mph
